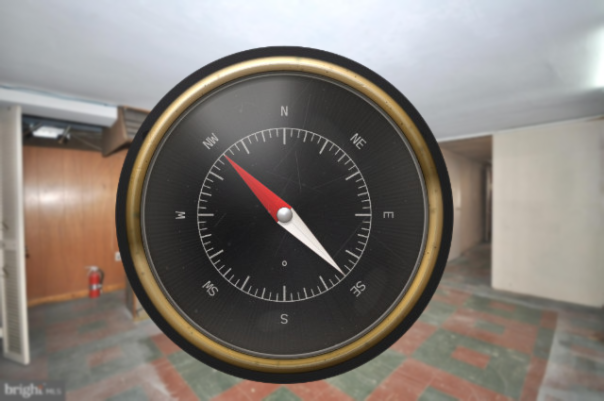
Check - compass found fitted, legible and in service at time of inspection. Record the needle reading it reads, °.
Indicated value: 315 °
